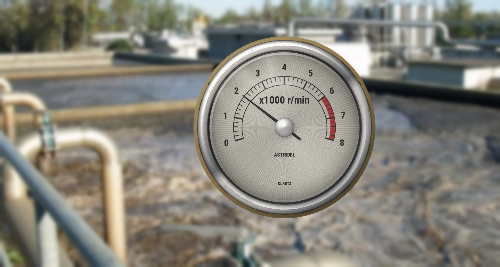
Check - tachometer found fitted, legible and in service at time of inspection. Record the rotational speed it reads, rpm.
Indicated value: 2000 rpm
